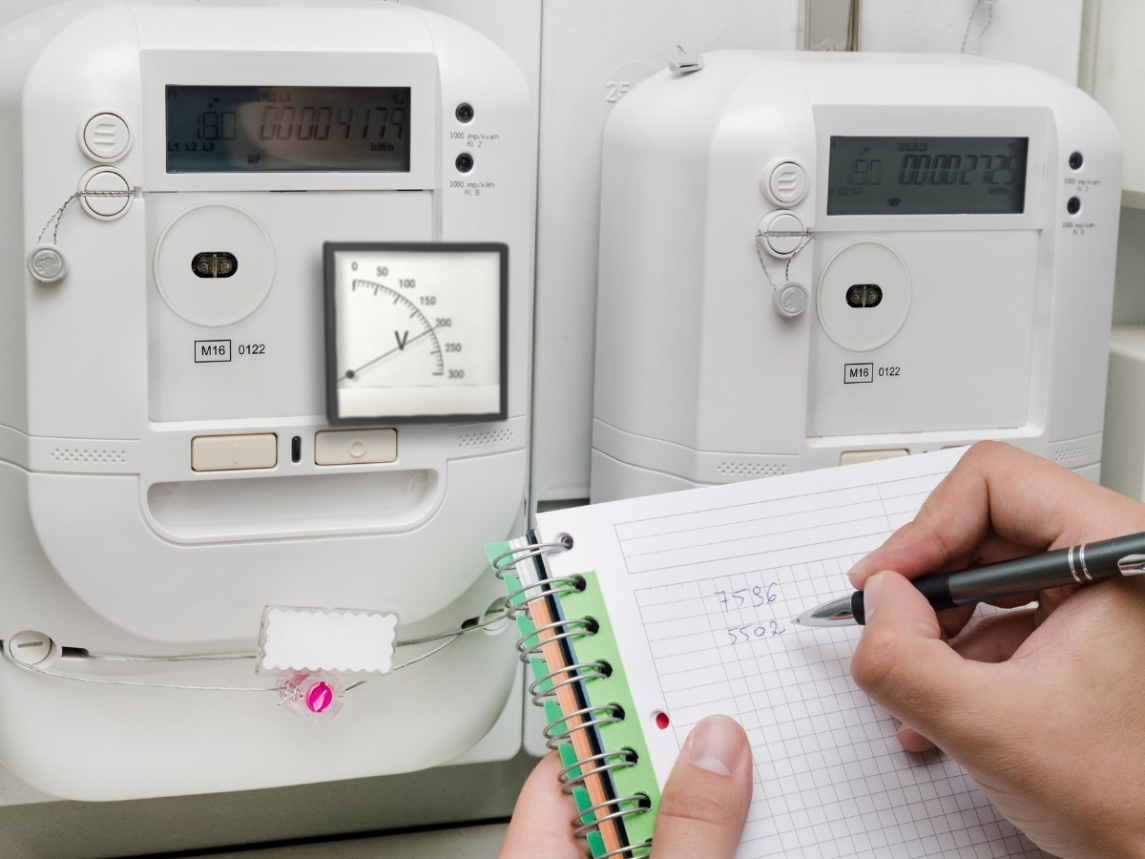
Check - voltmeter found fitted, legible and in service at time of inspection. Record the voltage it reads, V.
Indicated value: 200 V
